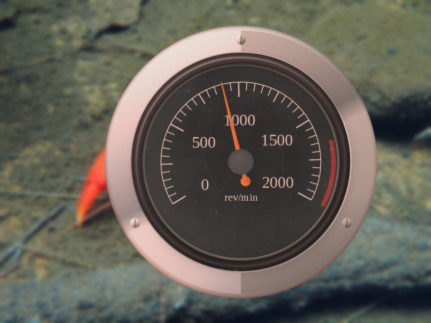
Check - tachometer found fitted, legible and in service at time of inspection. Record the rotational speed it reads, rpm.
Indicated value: 900 rpm
